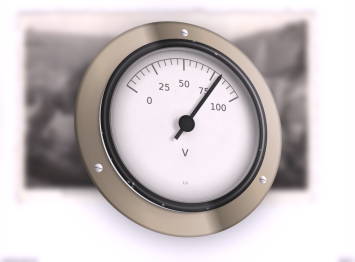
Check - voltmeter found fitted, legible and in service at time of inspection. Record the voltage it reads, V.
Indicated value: 80 V
